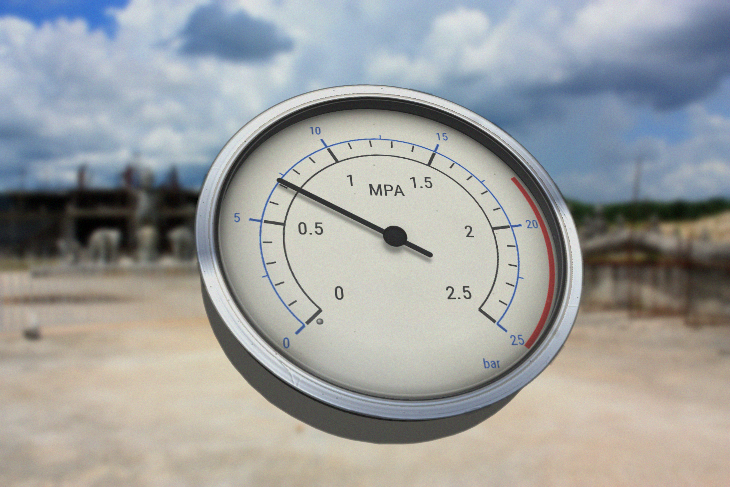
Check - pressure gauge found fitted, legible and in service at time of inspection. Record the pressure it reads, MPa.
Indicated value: 0.7 MPa
